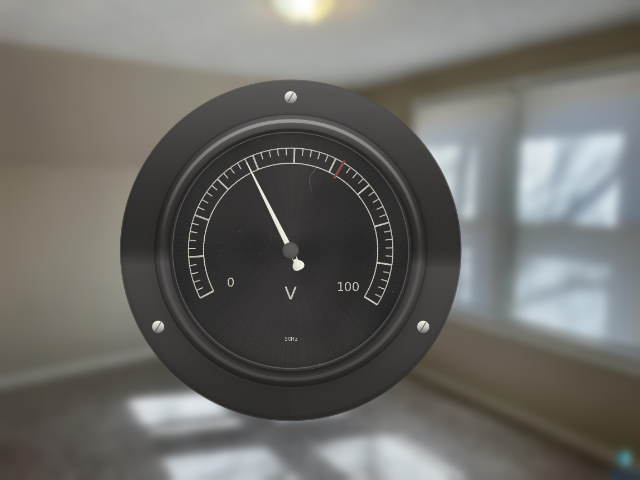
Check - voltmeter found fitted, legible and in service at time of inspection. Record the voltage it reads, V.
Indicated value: 38 V
